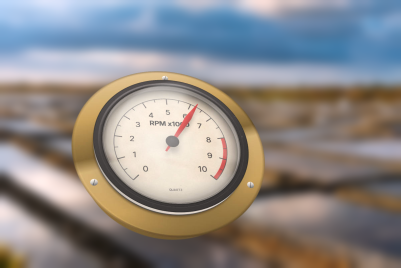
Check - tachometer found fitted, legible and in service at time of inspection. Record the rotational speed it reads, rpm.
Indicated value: 6250 rpm
